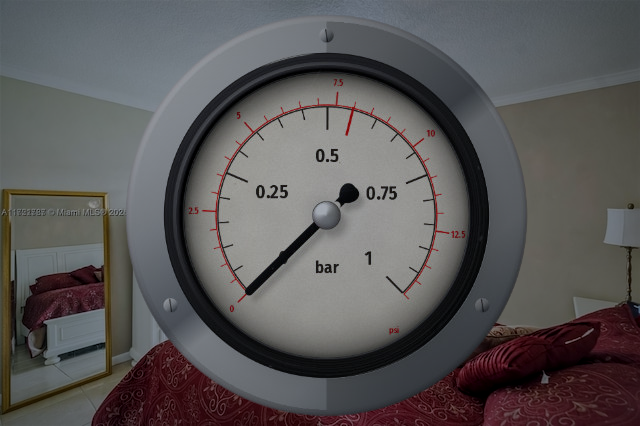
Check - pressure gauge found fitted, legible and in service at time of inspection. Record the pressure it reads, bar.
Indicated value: 0 bar
